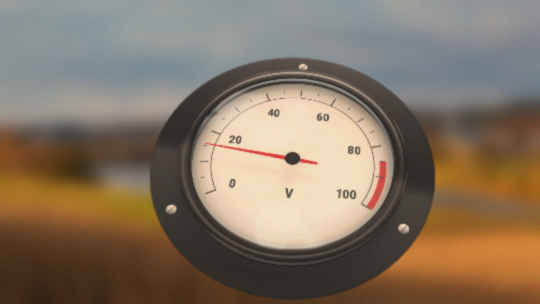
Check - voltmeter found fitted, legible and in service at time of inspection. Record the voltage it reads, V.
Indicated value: 15 V
